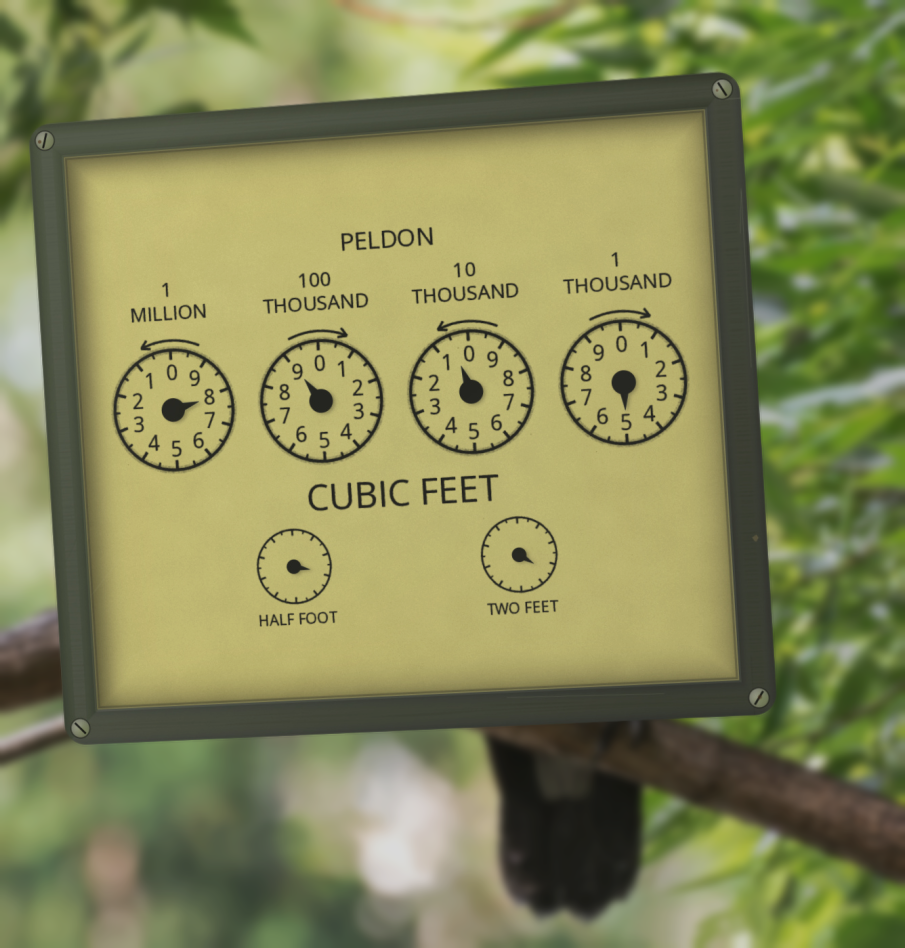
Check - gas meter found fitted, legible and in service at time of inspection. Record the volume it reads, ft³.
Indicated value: 790500 ft³
